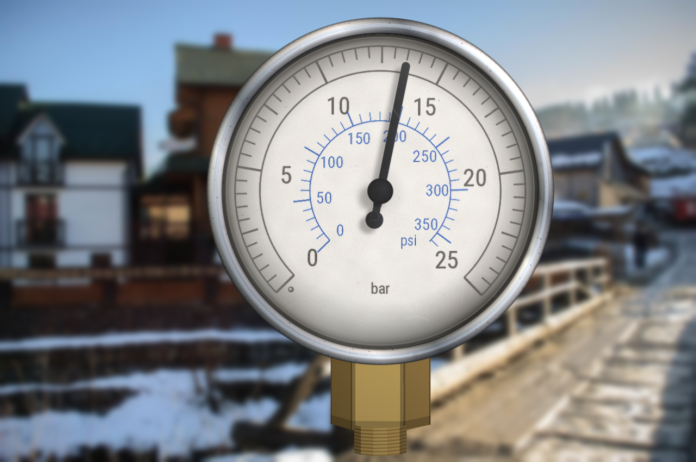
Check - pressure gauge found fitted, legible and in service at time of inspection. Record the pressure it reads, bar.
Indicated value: 13.5 bar
